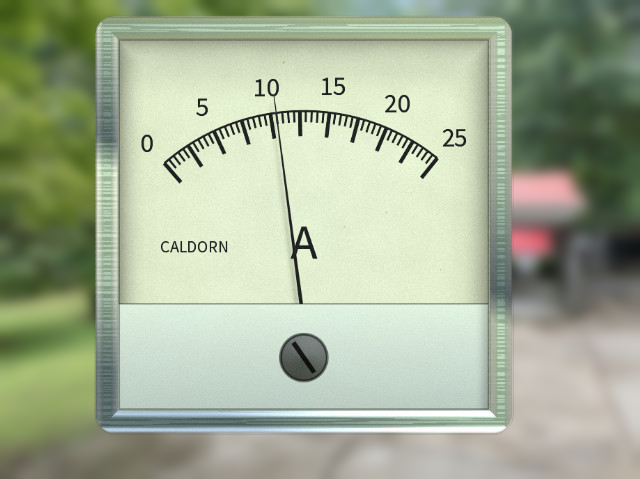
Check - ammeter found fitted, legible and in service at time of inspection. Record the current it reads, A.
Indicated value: 10.5 A
